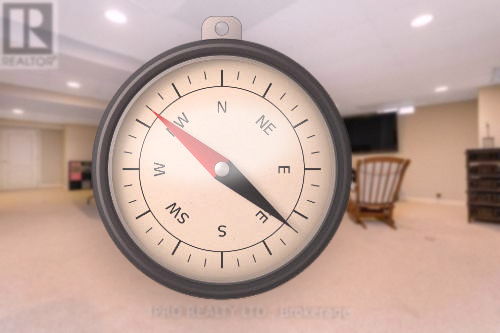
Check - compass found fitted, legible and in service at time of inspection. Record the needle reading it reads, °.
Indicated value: 310 °
